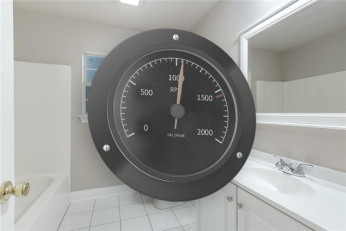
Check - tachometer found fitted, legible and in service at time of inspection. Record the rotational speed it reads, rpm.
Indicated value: 1050 rpm
